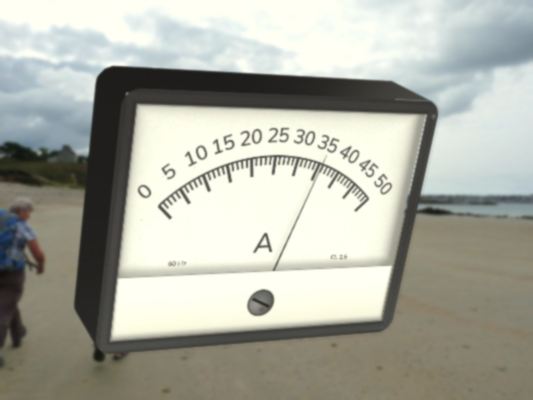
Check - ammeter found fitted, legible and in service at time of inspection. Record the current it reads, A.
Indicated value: 35 A
